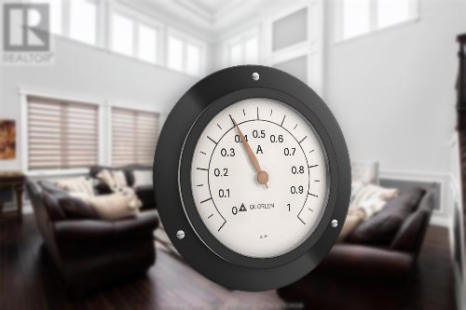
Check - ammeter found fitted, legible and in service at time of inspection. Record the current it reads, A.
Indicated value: 0.4 A
